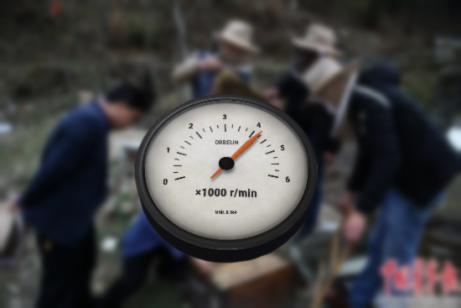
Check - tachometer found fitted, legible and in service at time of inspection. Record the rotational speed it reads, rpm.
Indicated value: 4250 rpm
